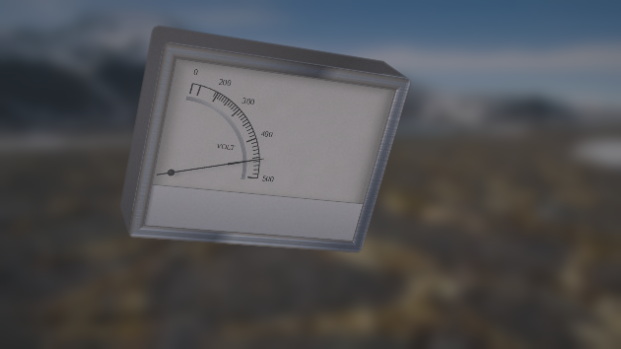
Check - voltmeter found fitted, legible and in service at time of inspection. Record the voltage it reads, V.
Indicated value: 450 V
